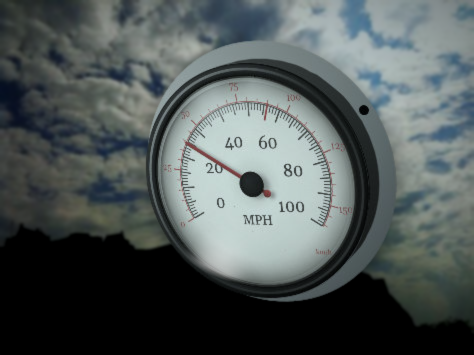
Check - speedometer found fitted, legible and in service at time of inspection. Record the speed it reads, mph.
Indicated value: 25 mph
